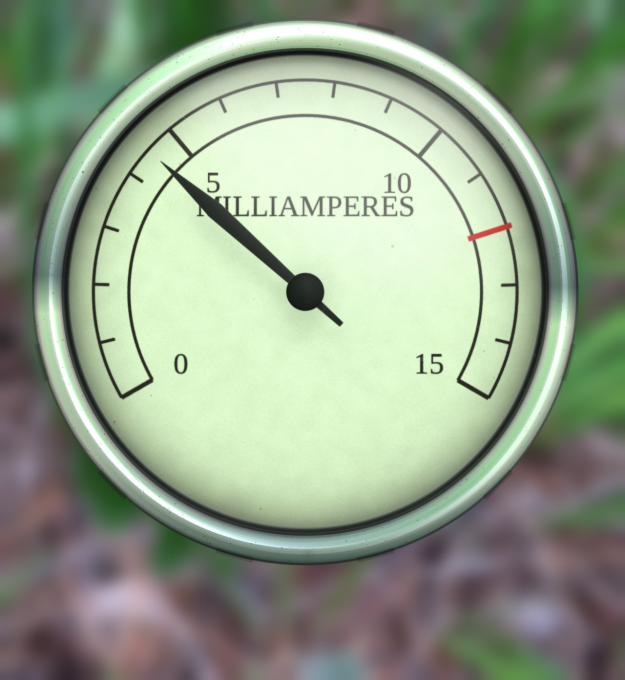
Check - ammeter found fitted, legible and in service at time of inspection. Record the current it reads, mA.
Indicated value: 4.5 mA
